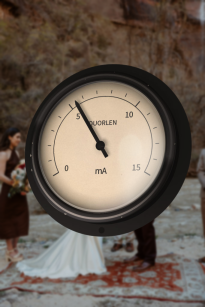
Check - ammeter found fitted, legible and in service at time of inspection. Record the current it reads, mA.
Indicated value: 5.5 mA
